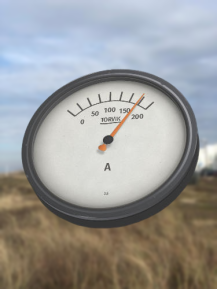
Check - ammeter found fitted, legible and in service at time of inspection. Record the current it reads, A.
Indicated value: 175 A
